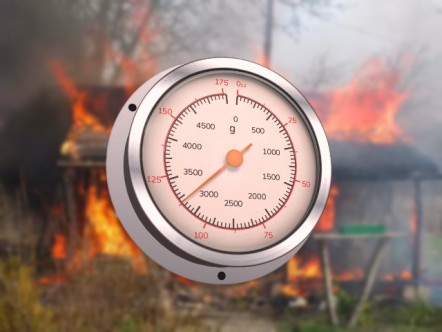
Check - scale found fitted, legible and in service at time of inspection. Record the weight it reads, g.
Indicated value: 3200 g
